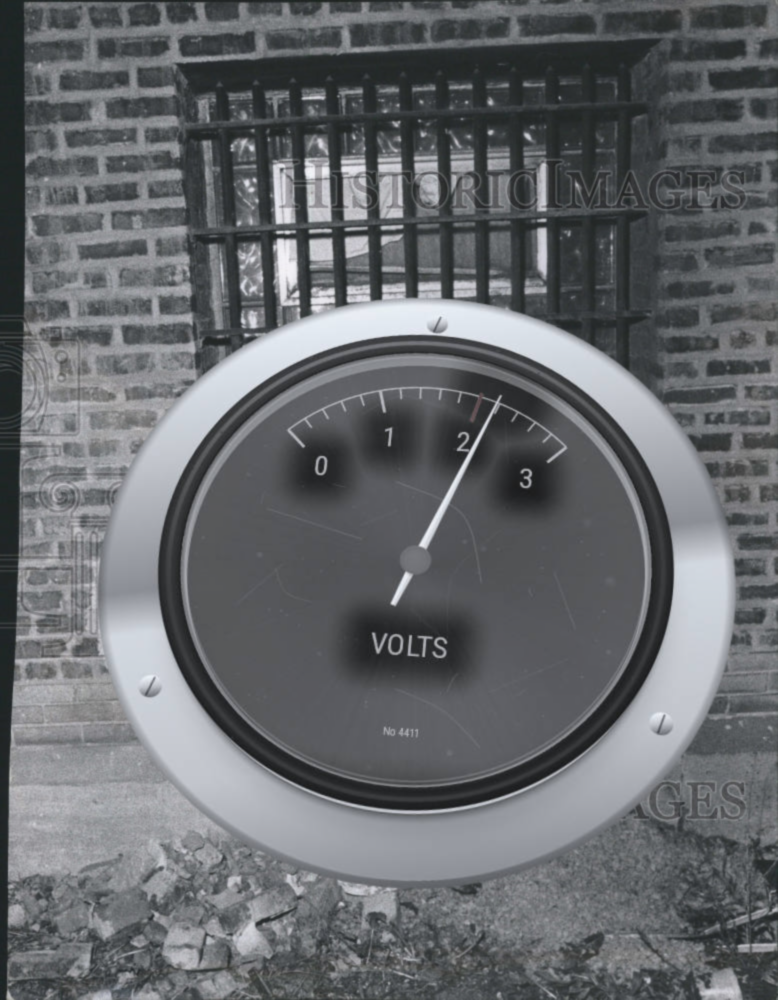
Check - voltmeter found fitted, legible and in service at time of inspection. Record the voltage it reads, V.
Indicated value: 2.2 V
